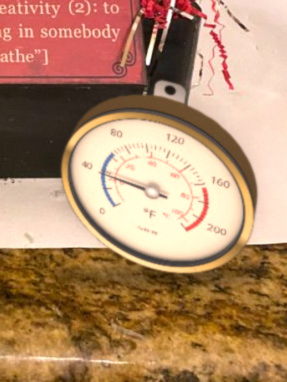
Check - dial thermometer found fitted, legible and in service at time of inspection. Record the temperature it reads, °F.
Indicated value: 40 °F
